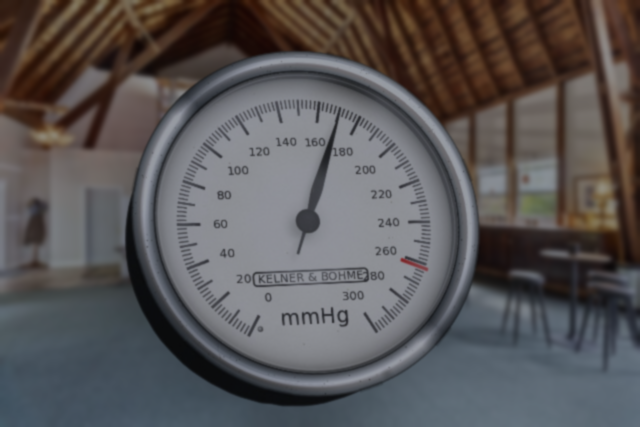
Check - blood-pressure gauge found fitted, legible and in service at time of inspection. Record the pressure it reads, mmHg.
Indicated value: 170 mmHg
